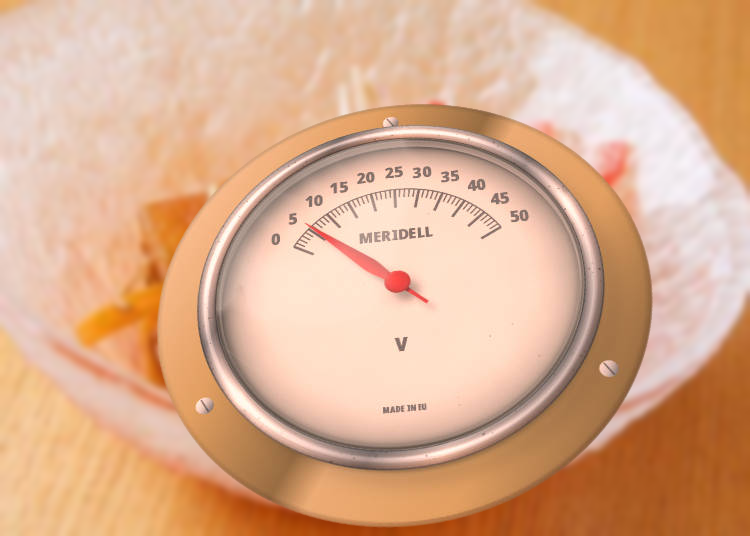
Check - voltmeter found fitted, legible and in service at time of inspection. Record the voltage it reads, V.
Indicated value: 5 V
